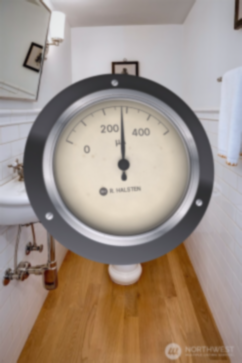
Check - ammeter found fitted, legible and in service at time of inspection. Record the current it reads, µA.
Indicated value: 275 µA
